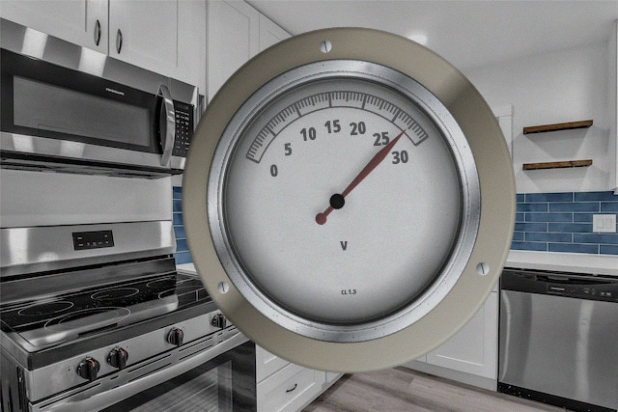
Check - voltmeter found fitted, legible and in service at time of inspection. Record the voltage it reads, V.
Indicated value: 27.5 V
